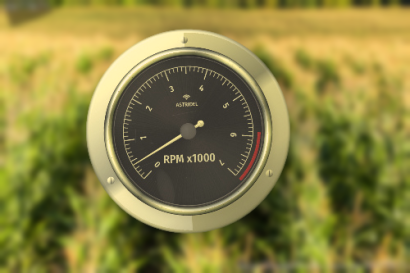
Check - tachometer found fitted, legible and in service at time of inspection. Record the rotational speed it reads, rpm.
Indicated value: 400 rpm
